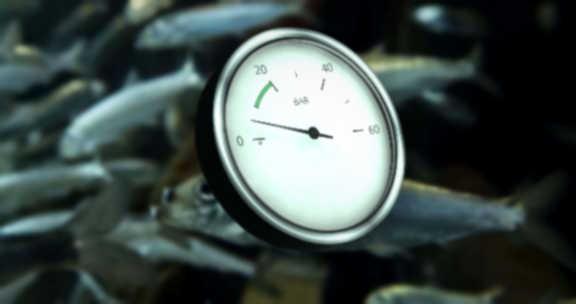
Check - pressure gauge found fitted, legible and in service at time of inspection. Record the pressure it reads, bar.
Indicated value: 5 bar
